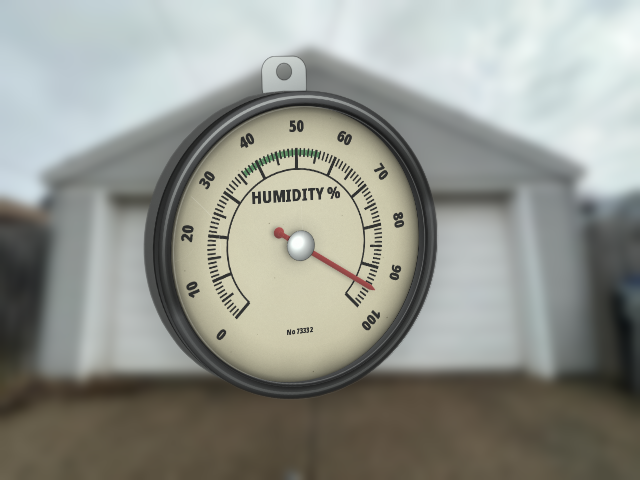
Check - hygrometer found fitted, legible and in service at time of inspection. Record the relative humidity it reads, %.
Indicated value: 95 %
